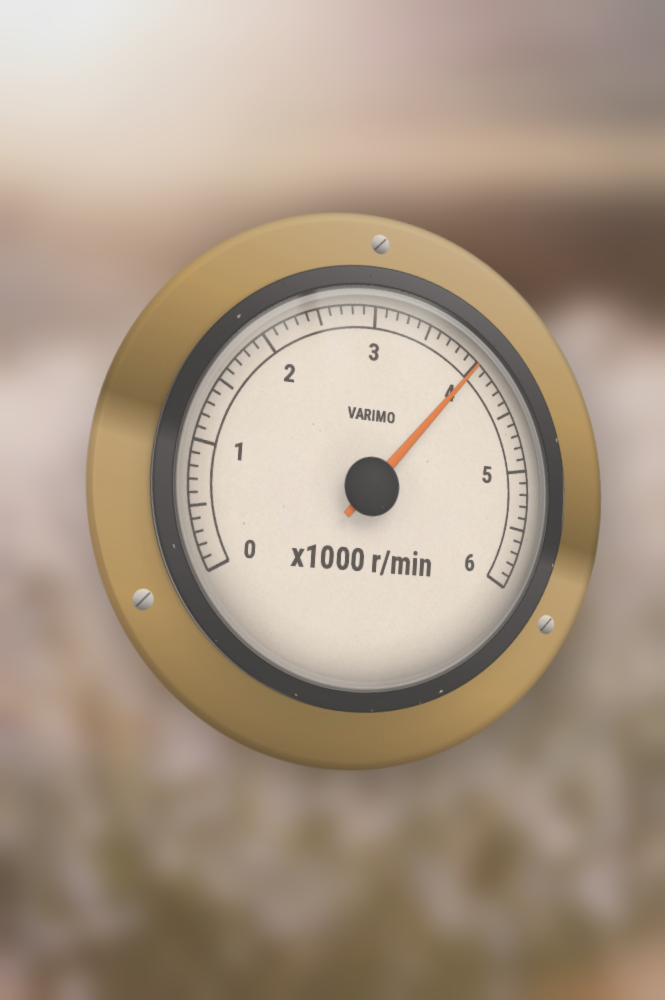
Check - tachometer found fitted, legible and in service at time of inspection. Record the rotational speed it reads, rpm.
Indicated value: 4000 rpm
